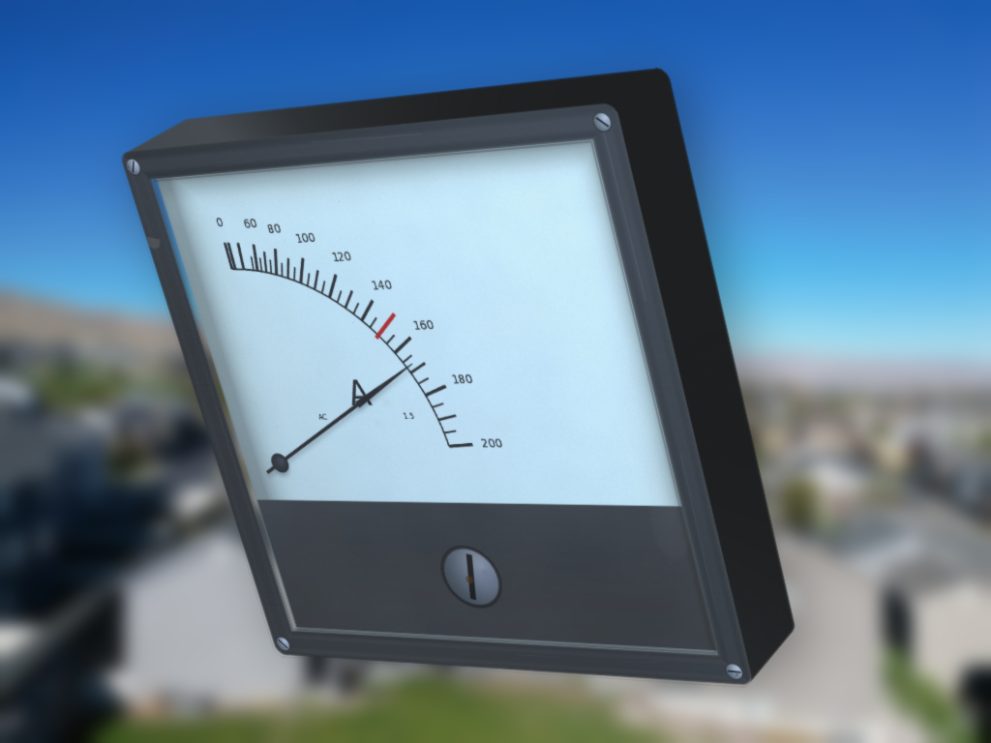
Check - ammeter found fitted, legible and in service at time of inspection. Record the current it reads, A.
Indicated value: 167.5 A
